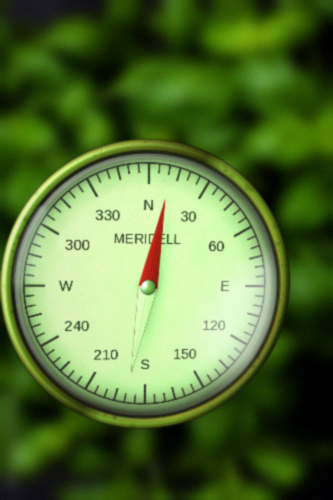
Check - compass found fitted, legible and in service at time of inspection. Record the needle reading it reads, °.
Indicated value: 10 °
